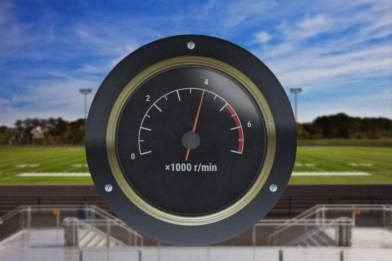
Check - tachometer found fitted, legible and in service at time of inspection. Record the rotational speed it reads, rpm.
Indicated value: 4000 rpm
